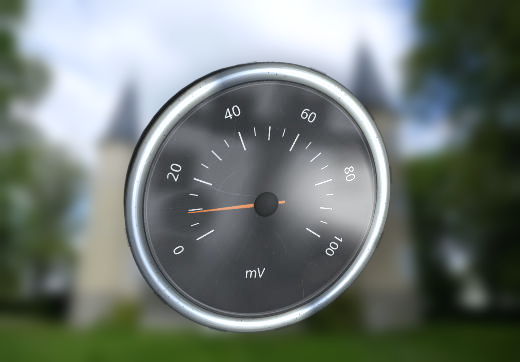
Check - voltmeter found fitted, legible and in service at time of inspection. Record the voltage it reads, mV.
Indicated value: 10 mV
